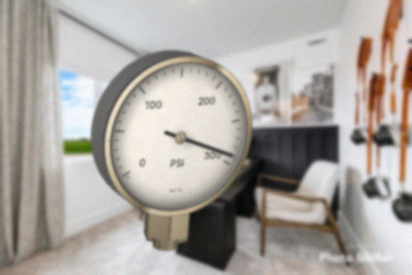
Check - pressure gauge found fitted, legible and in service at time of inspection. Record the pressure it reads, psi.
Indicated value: 290 psi
